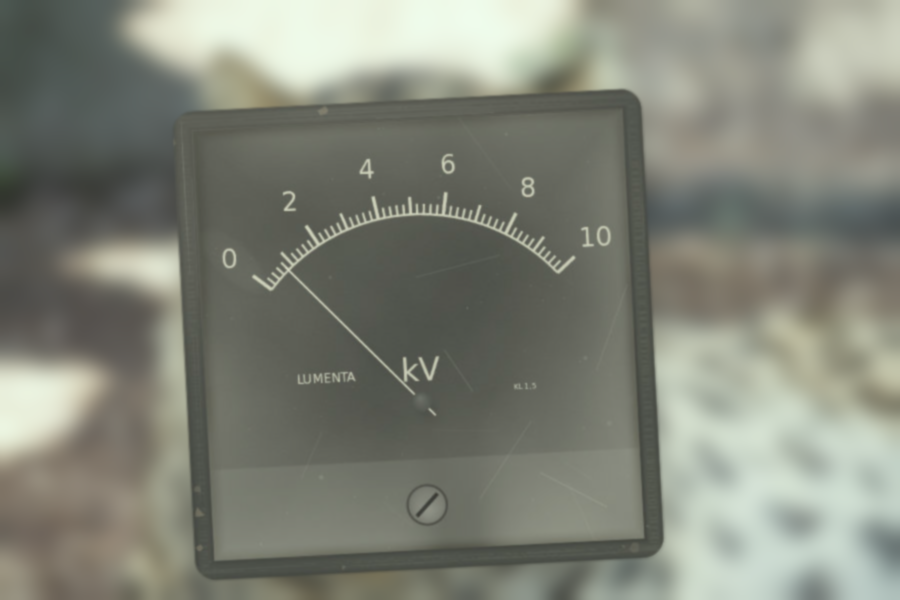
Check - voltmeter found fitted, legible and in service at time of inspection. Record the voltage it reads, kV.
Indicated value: 0.8 kV
